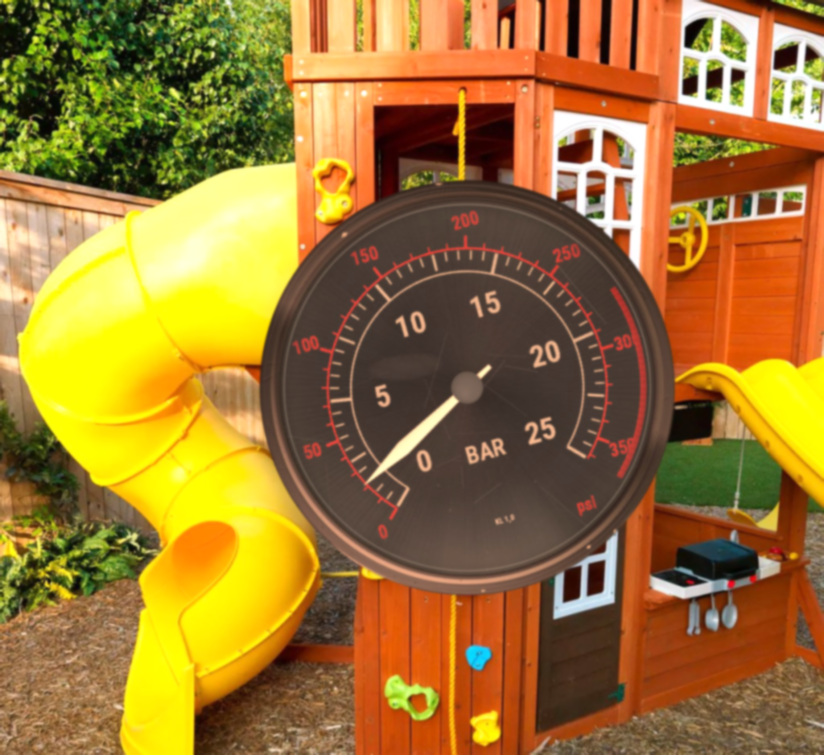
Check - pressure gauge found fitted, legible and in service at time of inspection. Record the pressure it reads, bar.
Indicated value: 1.5 bar
